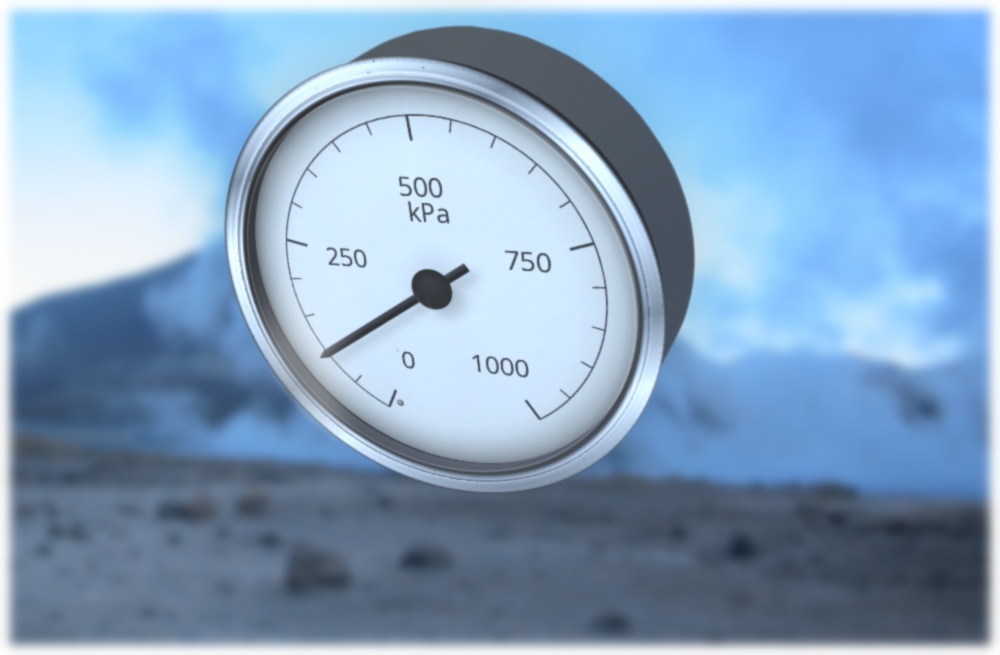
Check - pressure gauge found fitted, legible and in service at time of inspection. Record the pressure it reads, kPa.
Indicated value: 100 kPa
